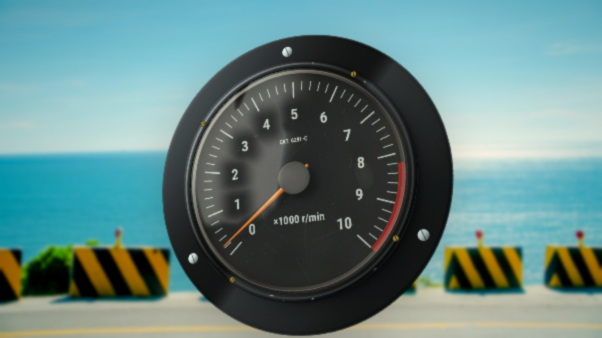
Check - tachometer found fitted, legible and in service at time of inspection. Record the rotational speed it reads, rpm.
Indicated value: 200 rpm
